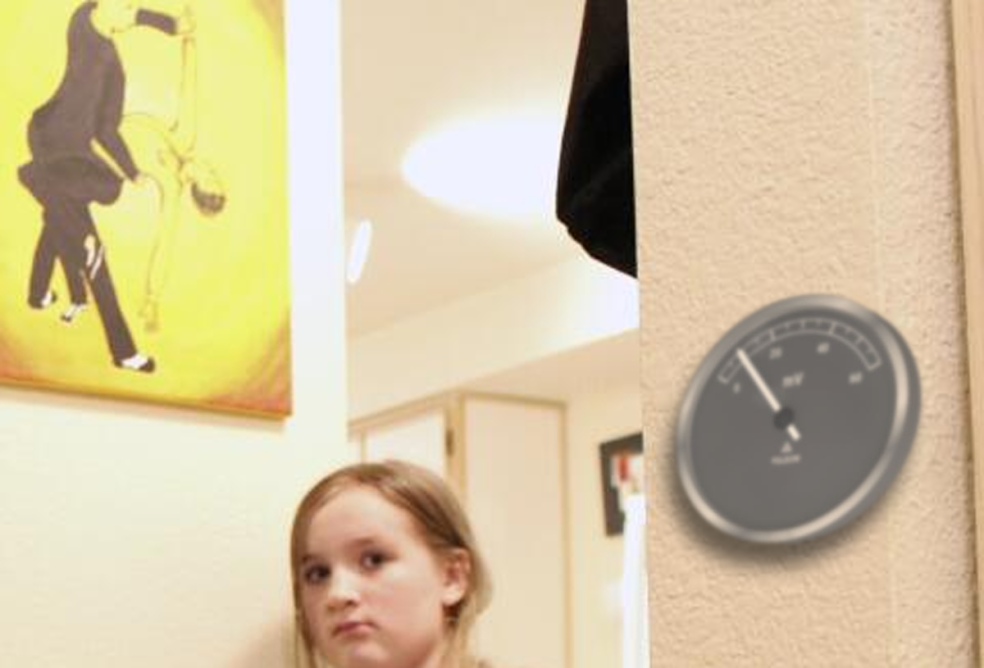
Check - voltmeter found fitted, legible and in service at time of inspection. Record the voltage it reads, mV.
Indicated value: 10 mV
